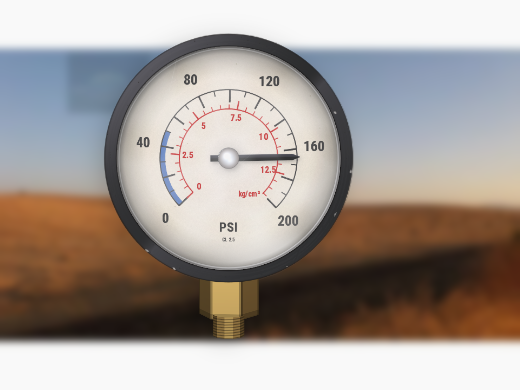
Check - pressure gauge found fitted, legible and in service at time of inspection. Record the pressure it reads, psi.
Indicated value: 165 psi
